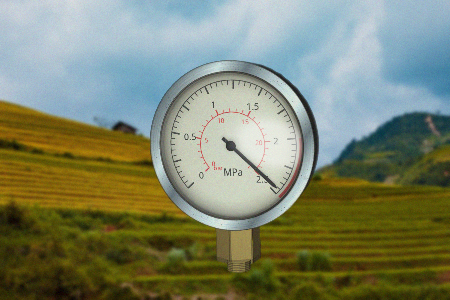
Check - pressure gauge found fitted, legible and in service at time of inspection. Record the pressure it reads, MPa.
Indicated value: 2.45 MPa
